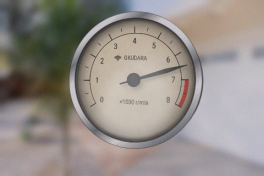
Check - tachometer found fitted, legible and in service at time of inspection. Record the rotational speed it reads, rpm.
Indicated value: 6500 rpm
